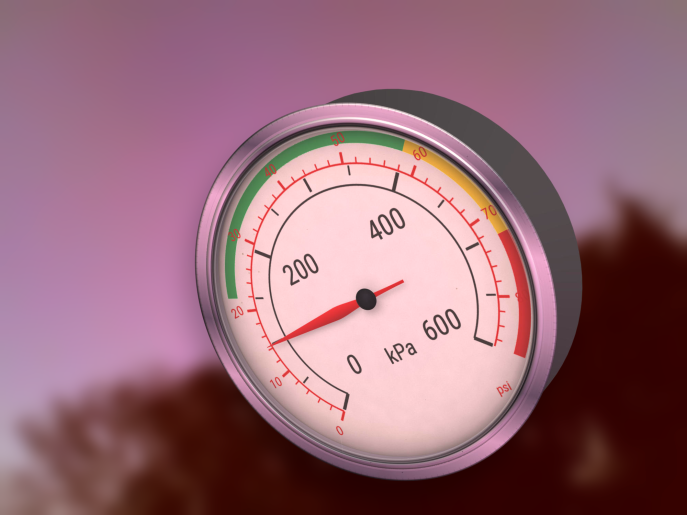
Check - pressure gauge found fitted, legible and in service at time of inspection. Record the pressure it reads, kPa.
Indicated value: 100 kPa
